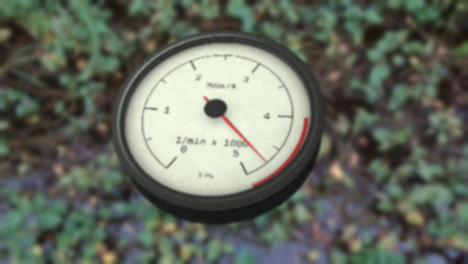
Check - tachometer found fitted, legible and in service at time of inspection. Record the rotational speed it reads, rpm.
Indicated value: 4750 rpm
